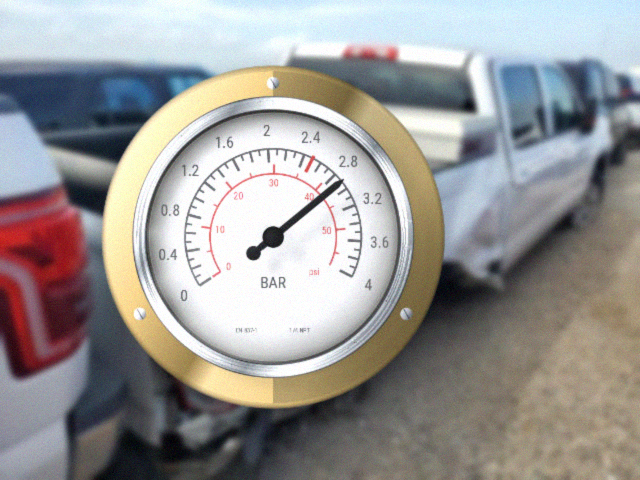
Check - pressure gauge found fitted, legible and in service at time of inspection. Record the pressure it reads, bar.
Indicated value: 2.9 bar
